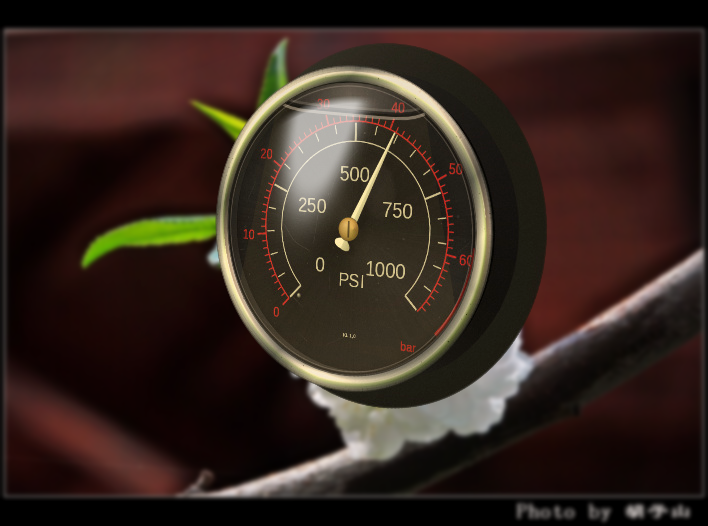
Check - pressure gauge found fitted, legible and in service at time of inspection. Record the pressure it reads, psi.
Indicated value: 600 psi
